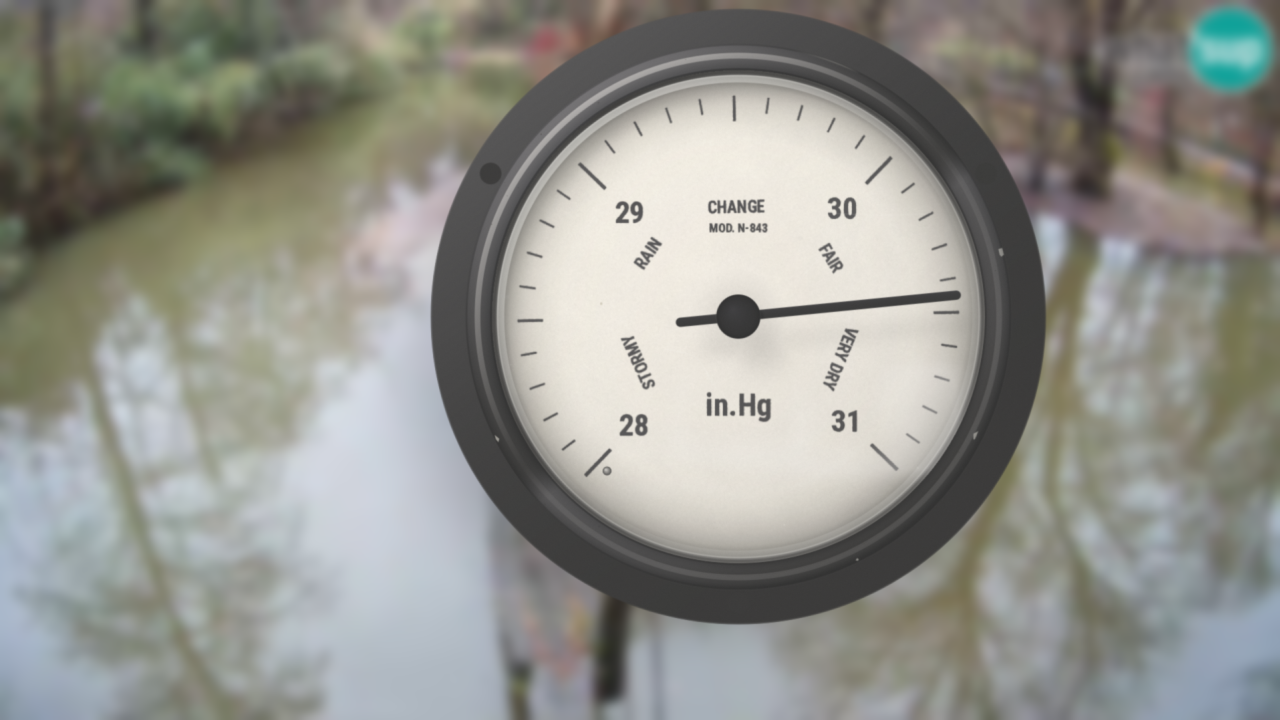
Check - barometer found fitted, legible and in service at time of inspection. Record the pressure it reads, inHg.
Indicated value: 30.45 inHg
